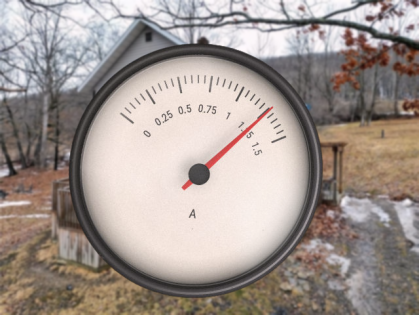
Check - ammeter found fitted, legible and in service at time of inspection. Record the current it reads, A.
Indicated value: 1.25 A
